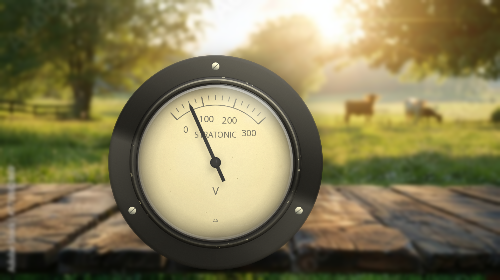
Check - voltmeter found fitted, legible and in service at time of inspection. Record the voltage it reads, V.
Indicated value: 60 V
